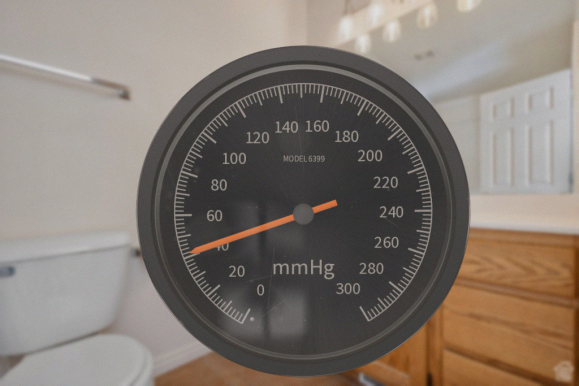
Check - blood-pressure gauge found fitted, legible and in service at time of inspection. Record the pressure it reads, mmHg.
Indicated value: 42 mmHg
